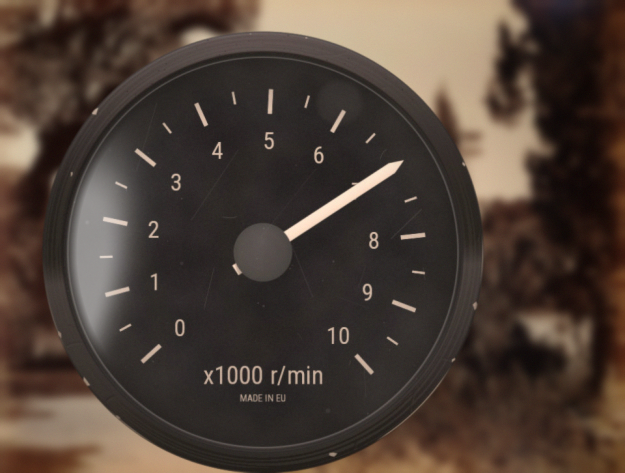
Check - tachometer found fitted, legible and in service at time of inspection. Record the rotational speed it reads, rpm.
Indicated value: 7000 rpm
